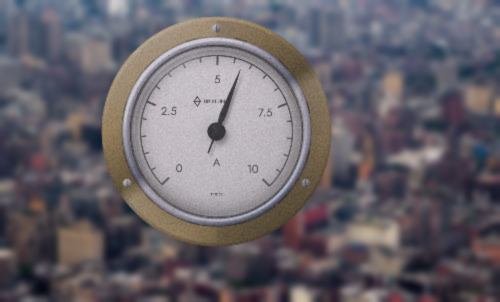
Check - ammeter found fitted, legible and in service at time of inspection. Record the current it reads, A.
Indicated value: 5.75 A
